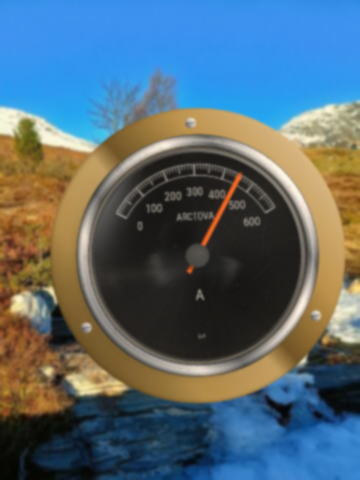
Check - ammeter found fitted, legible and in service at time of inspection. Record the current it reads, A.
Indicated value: 450 A
